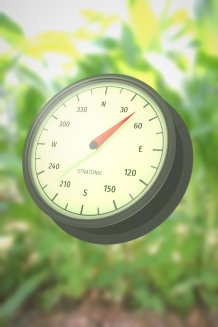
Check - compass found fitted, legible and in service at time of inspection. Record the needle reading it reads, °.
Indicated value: 45 °
